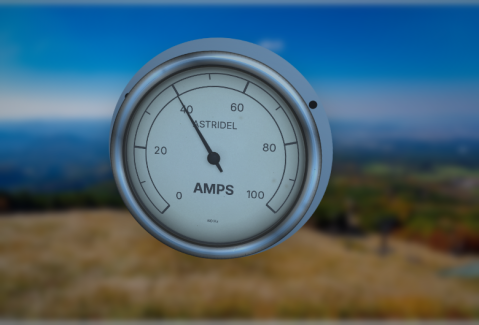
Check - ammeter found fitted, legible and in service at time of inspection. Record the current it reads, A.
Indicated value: 40 A
